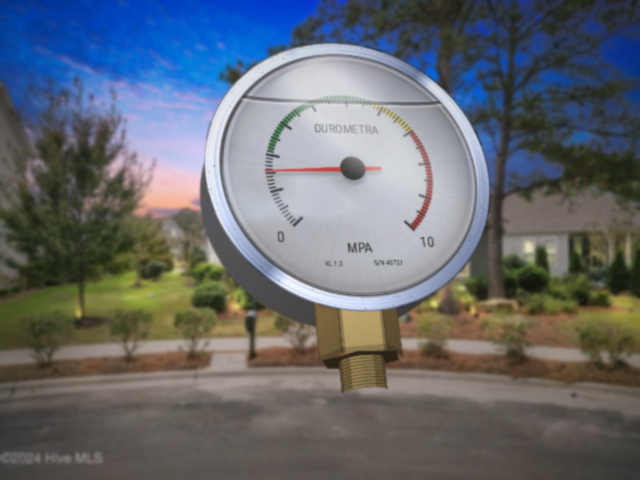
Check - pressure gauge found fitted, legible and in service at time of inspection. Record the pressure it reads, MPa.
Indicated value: 1.5 MPa
